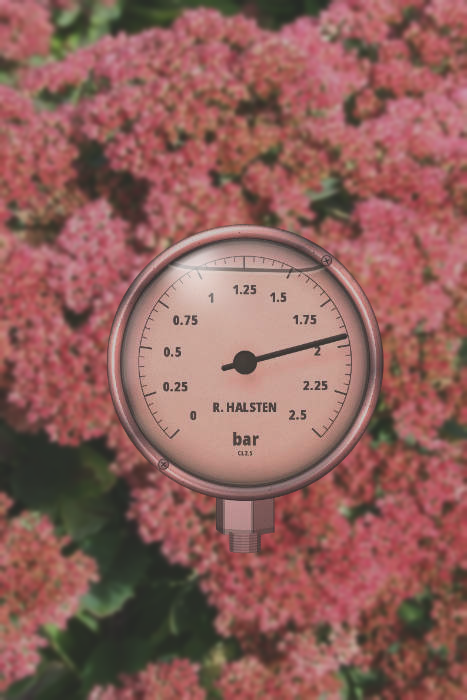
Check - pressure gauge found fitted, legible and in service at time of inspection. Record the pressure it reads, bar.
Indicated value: 1.95 bar
